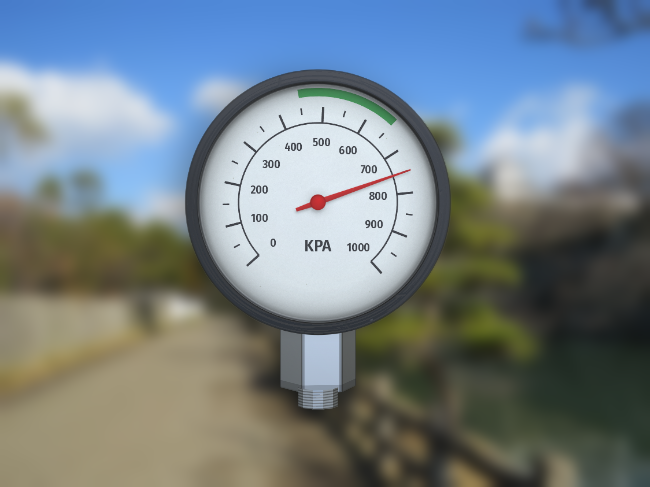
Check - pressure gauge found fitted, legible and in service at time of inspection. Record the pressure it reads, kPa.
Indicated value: 750 kPa
